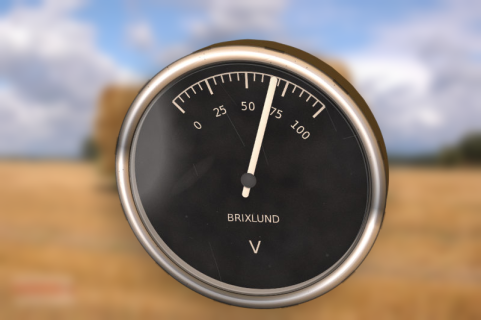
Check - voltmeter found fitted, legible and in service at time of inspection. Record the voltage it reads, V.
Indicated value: 67.5 V
